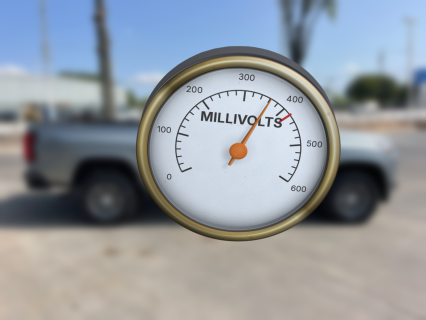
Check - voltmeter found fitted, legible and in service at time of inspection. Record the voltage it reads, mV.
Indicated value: 360 mV
